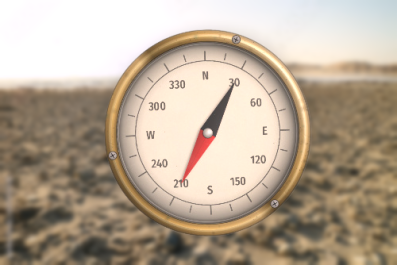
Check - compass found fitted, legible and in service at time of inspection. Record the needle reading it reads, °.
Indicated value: 210 °
